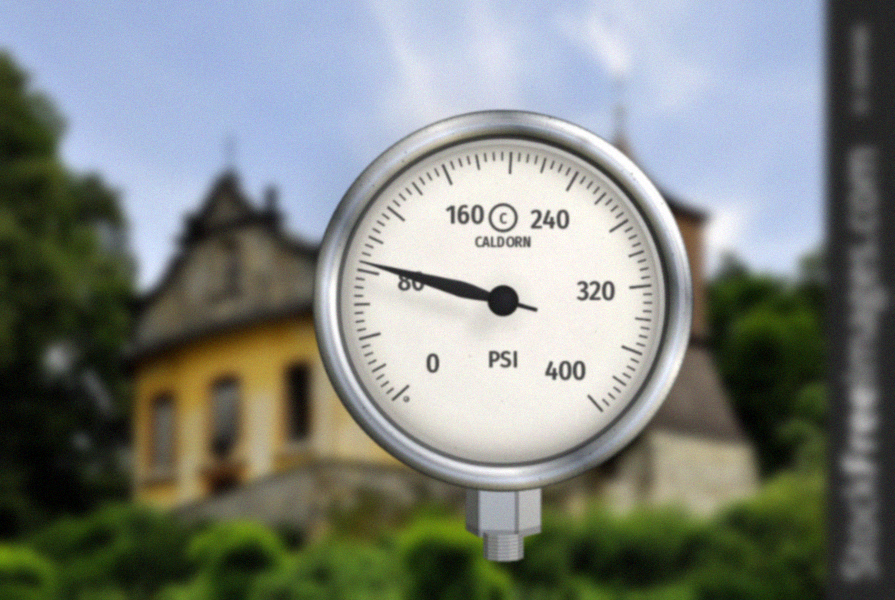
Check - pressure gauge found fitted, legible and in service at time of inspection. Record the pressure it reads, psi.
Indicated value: 85 psi
